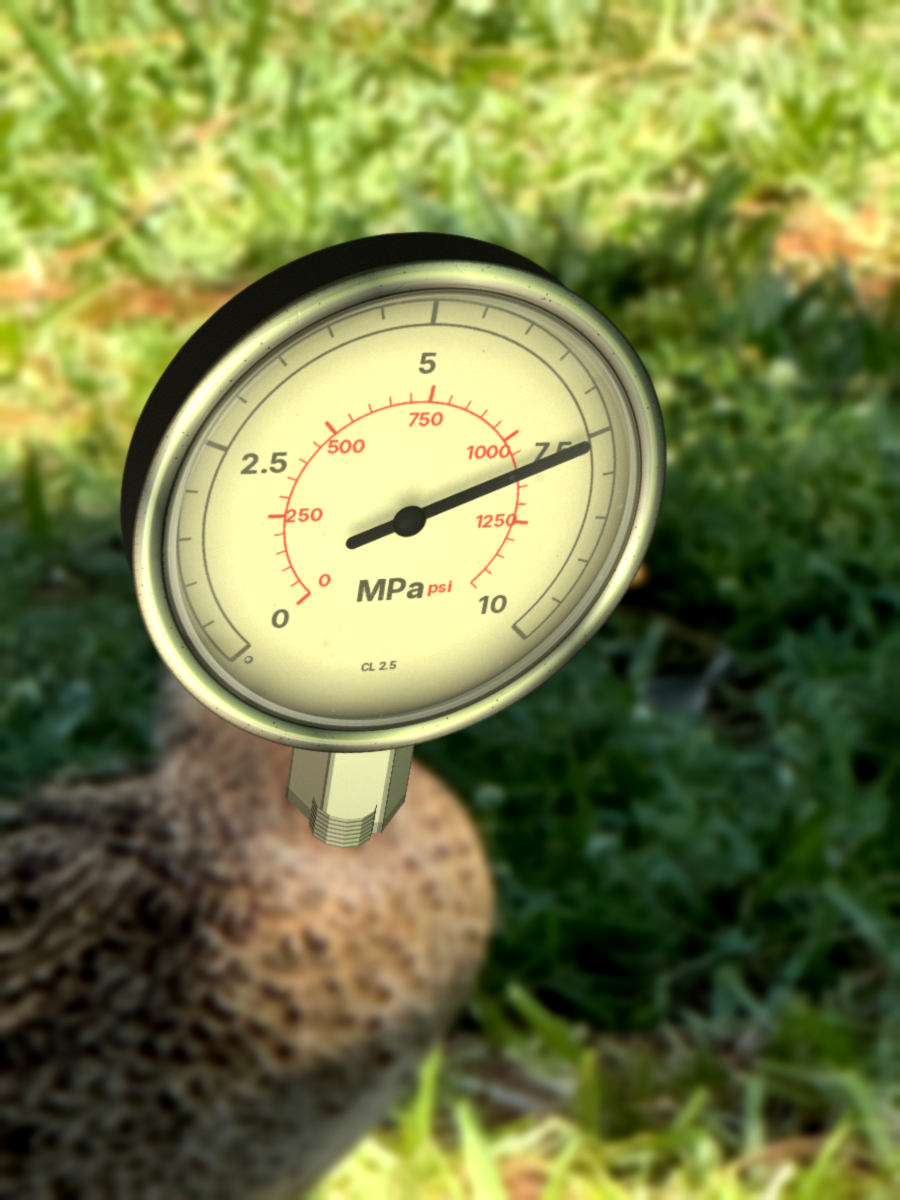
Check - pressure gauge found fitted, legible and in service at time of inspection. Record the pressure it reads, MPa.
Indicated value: 7.5 MPa
